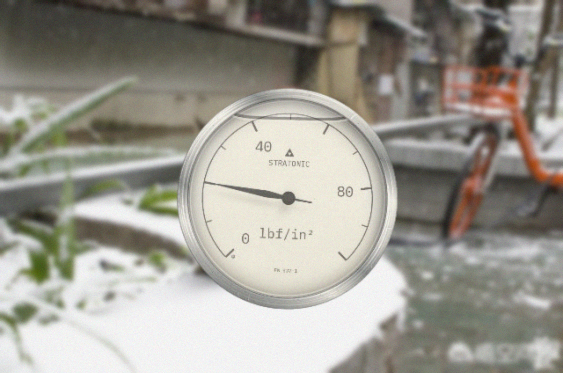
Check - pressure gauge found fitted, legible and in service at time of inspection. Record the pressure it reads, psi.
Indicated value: 20 psi
